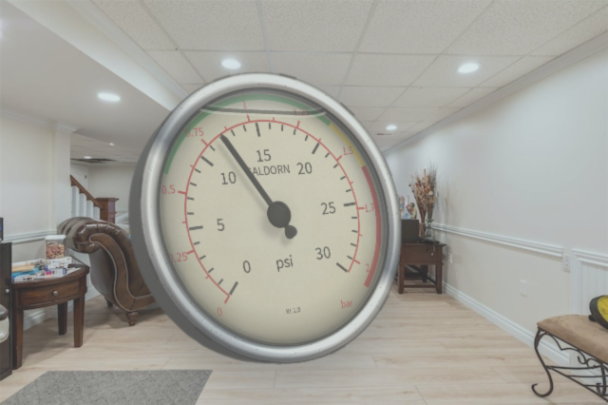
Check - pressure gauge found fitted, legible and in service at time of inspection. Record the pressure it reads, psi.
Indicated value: 12 psi
